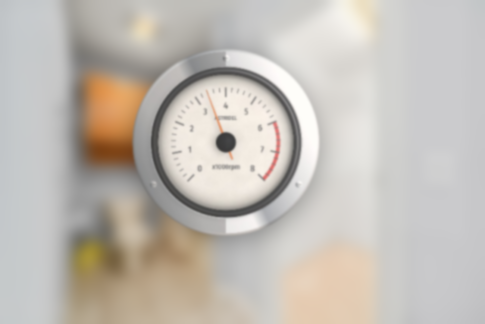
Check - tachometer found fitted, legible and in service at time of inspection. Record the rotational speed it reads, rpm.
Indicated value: 3400 rpm
